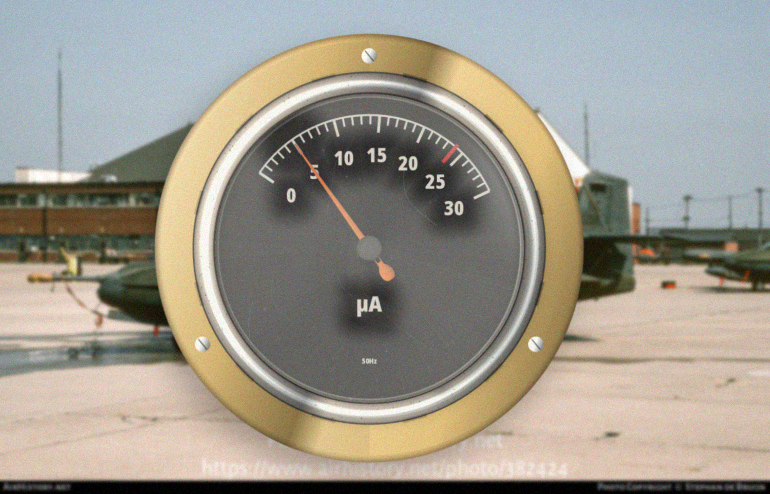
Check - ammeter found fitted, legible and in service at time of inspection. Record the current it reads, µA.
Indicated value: 5 µA
